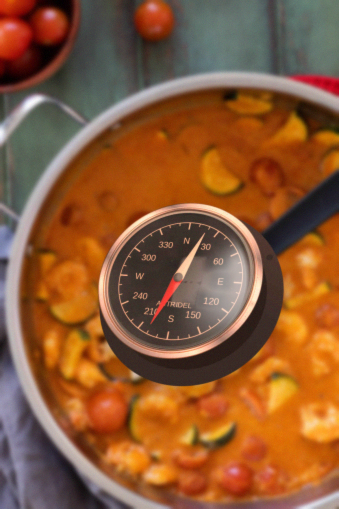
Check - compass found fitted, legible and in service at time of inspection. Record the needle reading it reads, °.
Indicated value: 200 °
